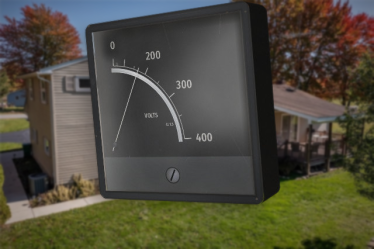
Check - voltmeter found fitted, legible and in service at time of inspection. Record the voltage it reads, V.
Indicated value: 175 V
